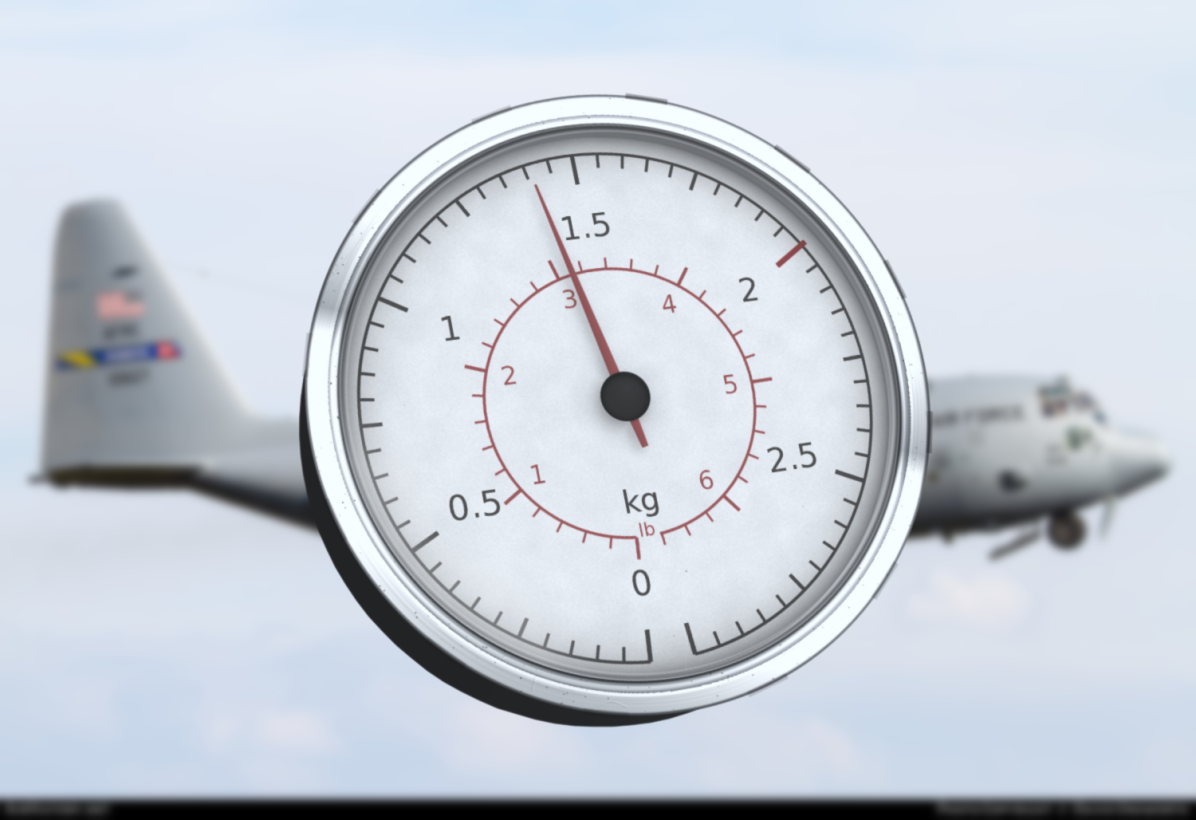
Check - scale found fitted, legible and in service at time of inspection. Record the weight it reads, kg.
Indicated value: 1.4 kg
